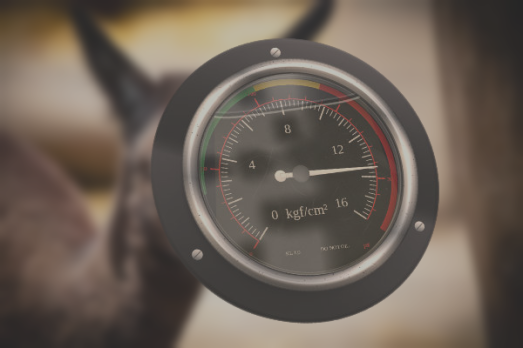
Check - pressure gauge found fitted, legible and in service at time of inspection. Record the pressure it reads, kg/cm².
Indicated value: 13.6 kg/cm²
